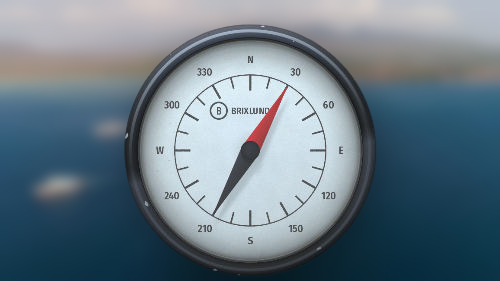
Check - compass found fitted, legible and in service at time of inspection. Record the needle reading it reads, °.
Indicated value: 30 °
